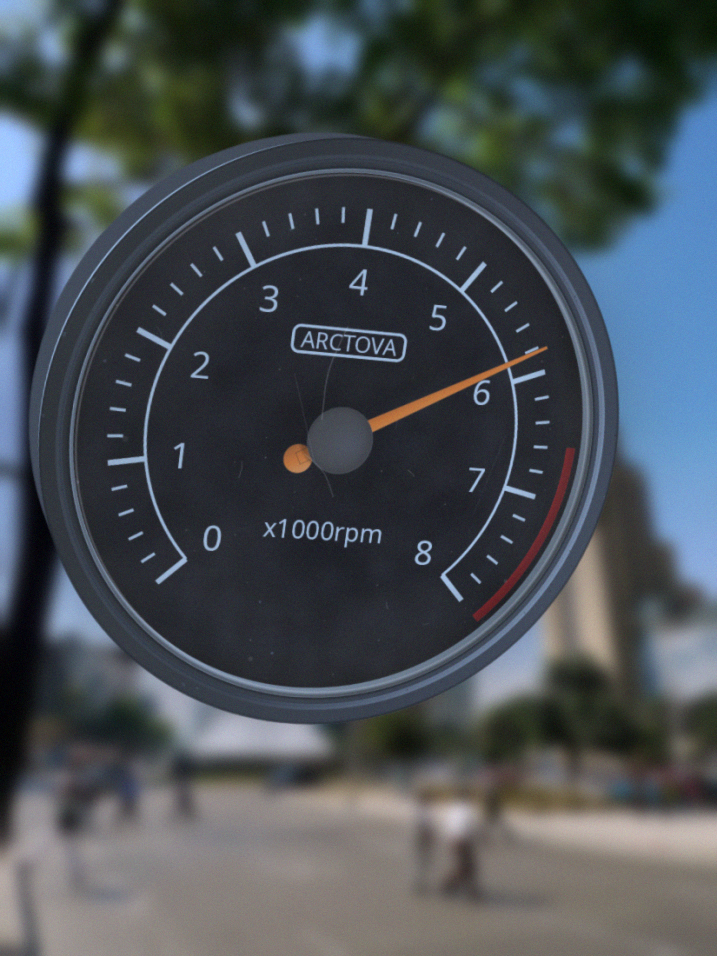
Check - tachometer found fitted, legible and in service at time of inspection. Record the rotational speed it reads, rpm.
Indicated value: 5800 rpm
